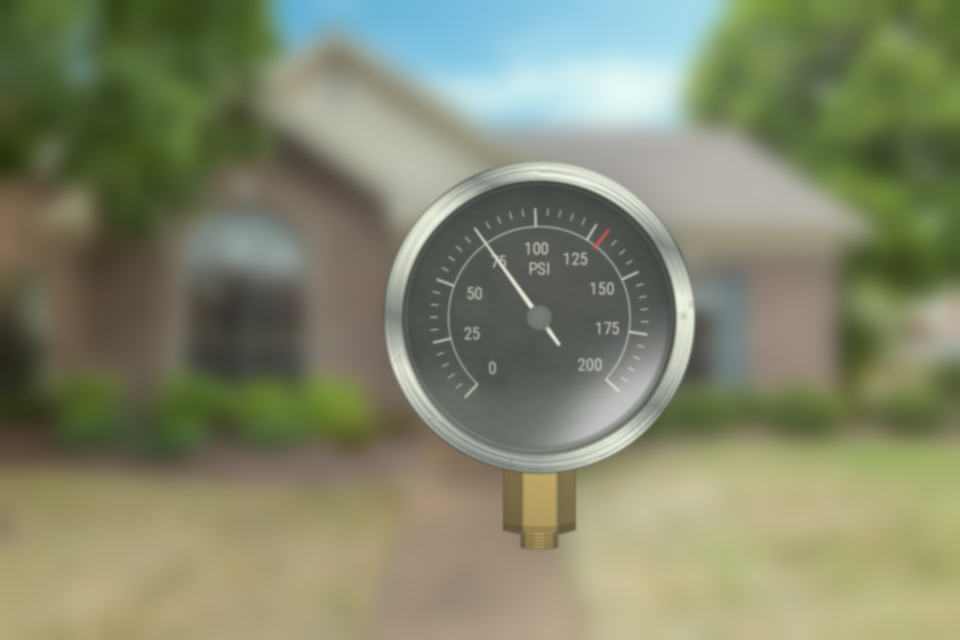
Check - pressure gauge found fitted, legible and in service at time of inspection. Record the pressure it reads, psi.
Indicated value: 75 psi
